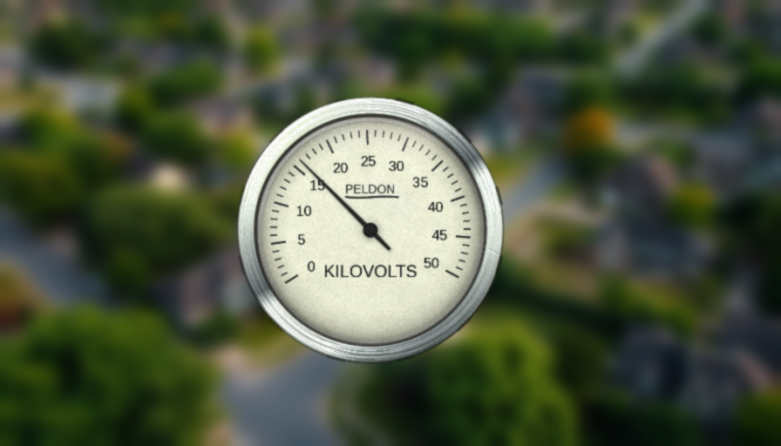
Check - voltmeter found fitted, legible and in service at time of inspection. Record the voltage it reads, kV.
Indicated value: 16 kV
